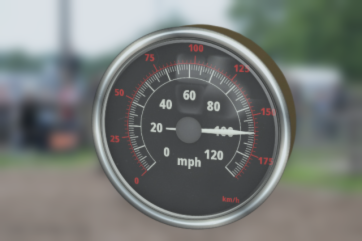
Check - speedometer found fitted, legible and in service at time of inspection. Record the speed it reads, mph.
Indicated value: 100 mph
